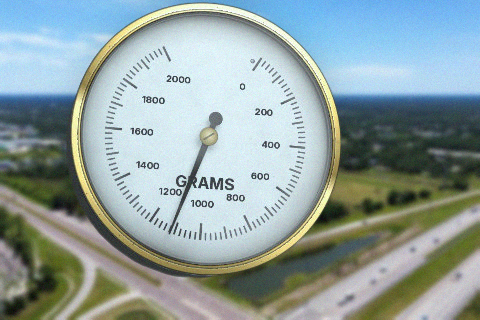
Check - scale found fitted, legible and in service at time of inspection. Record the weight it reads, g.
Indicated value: 1120 g
